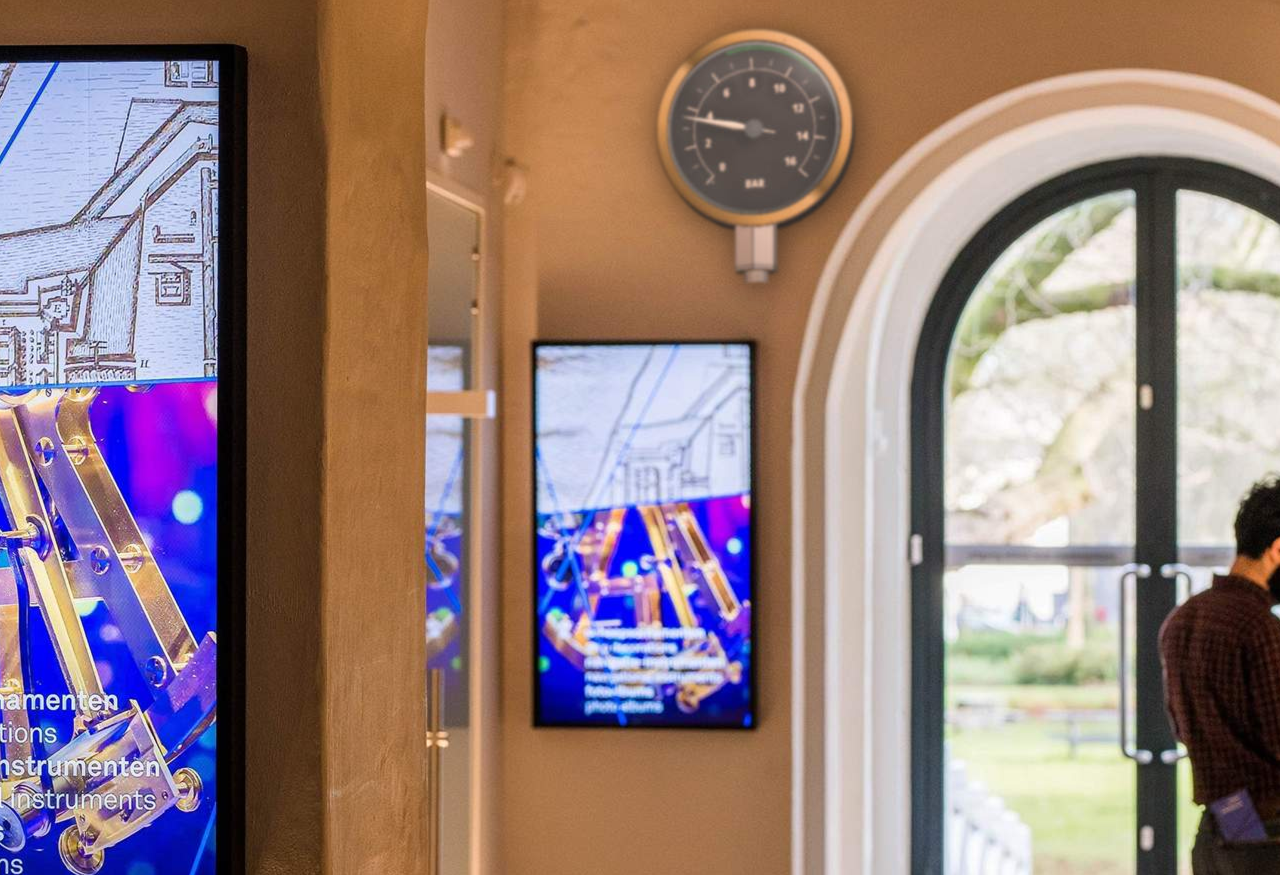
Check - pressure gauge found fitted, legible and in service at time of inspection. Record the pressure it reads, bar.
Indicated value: 3.5 bar
